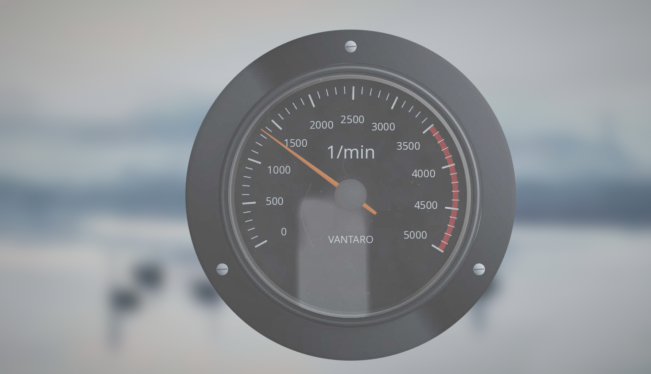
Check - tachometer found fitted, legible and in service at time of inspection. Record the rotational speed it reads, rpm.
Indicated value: 1350 rpm
